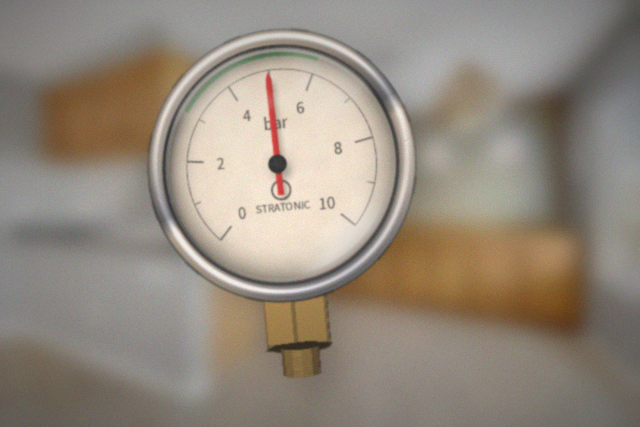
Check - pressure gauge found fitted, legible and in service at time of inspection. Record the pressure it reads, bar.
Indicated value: 5 bar
